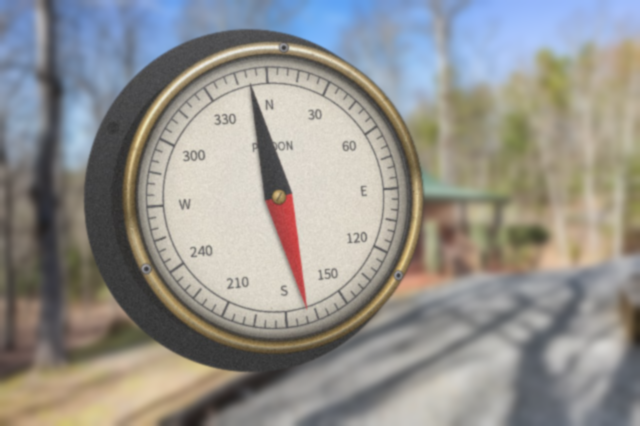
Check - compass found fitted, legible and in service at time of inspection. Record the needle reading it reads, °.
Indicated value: 170 °
